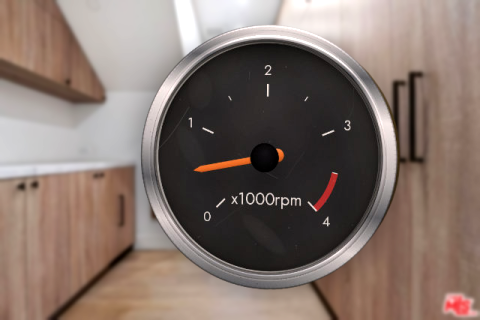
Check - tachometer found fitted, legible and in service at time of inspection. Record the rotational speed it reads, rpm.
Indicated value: 500 rpm
